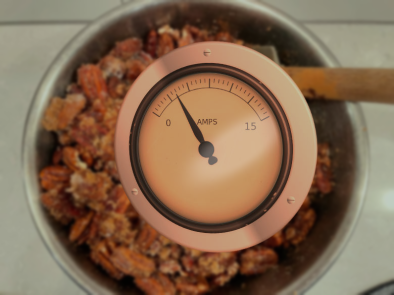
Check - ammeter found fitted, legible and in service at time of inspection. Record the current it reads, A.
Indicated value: 3.5 A
